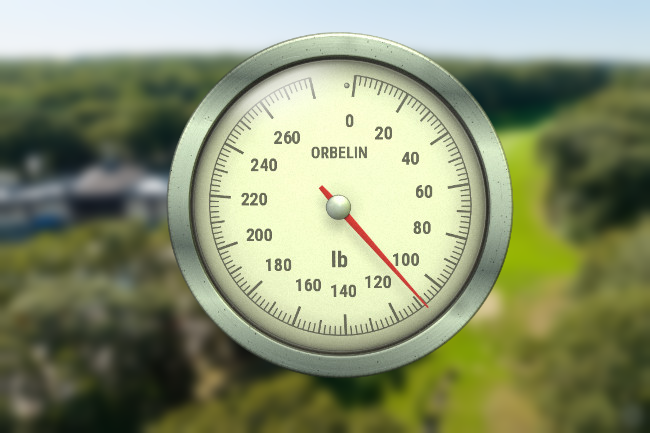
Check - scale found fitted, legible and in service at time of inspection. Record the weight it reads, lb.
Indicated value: 108 lb
